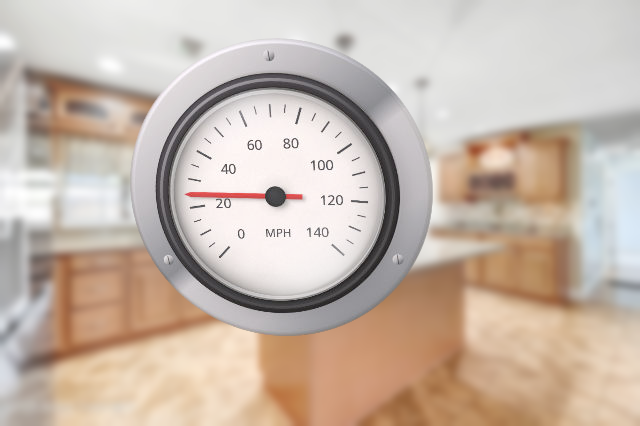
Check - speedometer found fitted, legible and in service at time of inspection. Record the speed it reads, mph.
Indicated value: 25 mph
